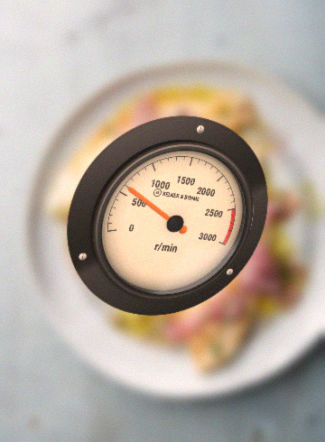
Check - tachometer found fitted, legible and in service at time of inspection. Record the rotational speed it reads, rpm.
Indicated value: 600 rpm
